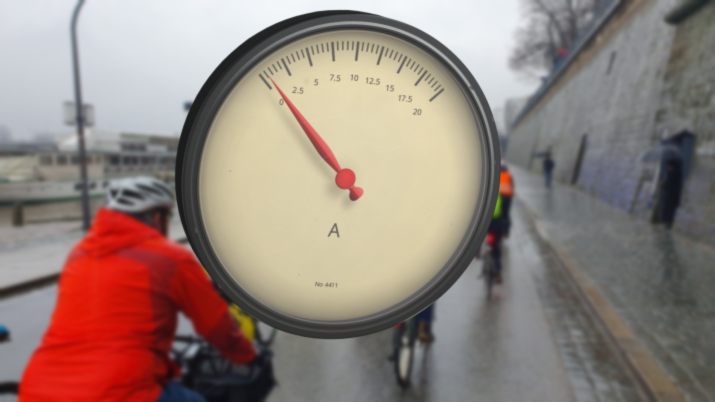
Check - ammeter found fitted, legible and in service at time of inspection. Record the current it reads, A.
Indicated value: 0.5 A
